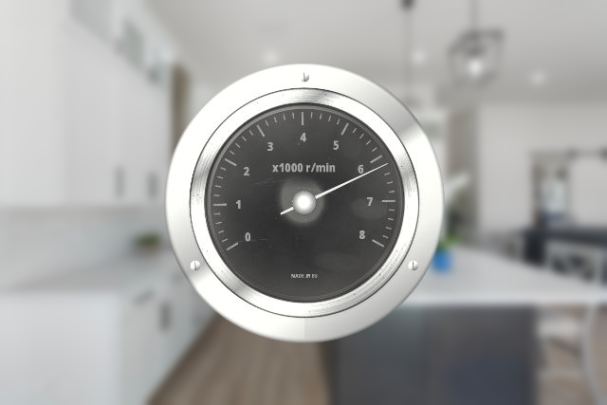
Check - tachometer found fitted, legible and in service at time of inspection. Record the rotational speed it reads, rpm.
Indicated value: 6200 rpm
